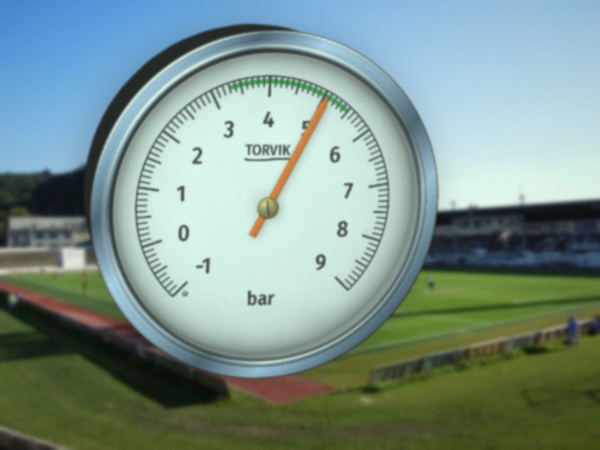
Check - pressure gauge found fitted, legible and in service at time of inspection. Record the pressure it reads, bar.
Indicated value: 5 bar
